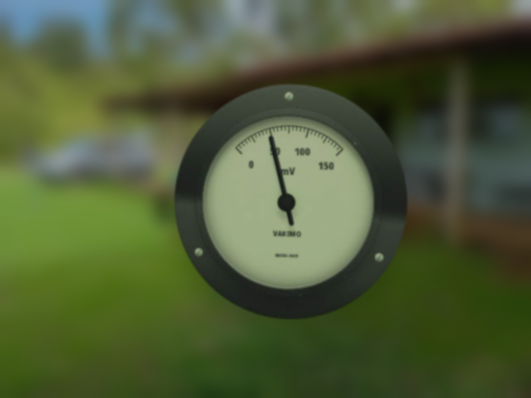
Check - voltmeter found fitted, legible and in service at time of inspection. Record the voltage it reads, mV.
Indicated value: 50 mV
